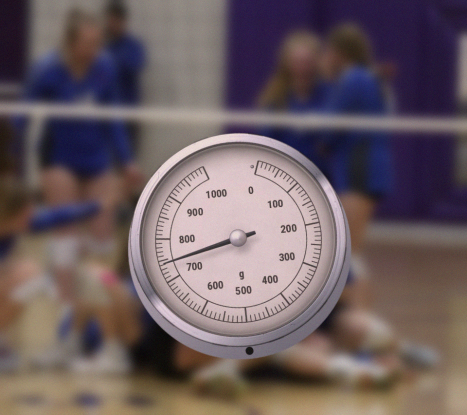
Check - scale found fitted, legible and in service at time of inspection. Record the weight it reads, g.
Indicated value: 740 g
